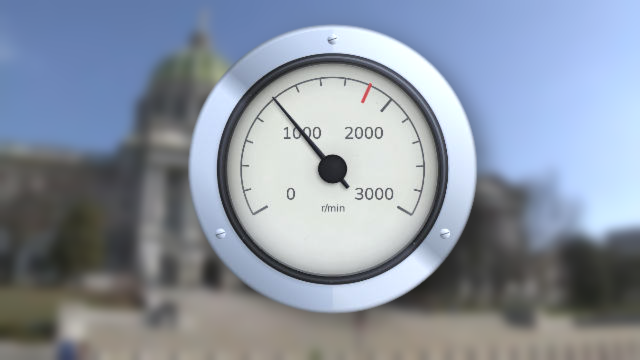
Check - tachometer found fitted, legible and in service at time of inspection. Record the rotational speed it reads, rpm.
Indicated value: 1000 rpm
